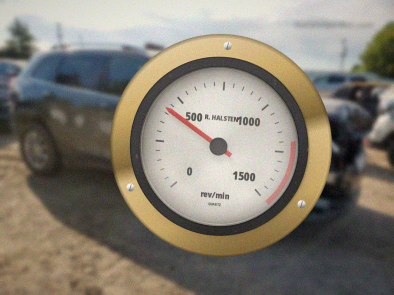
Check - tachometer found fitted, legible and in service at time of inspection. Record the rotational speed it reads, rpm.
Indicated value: 425 rpm
